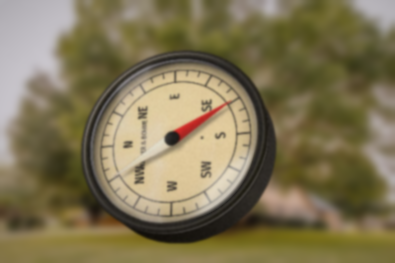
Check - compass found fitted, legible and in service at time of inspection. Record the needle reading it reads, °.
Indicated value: 150 °
